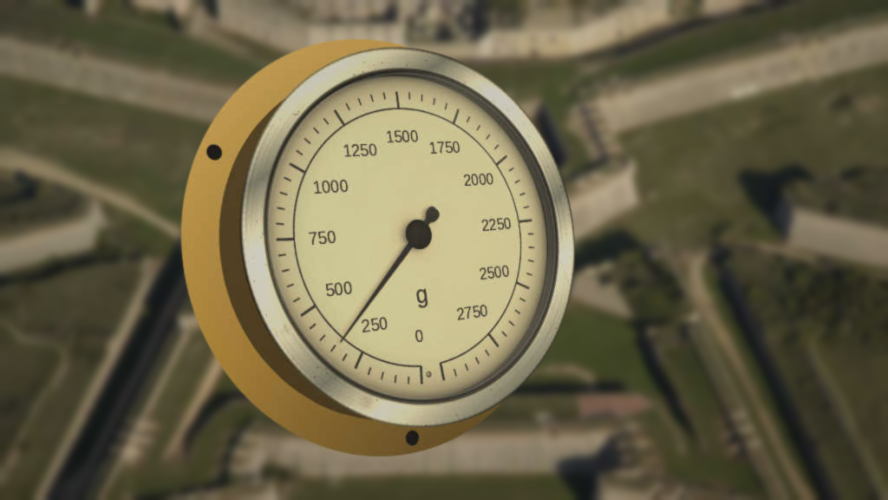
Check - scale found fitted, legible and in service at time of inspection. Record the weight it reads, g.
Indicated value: 350 g
